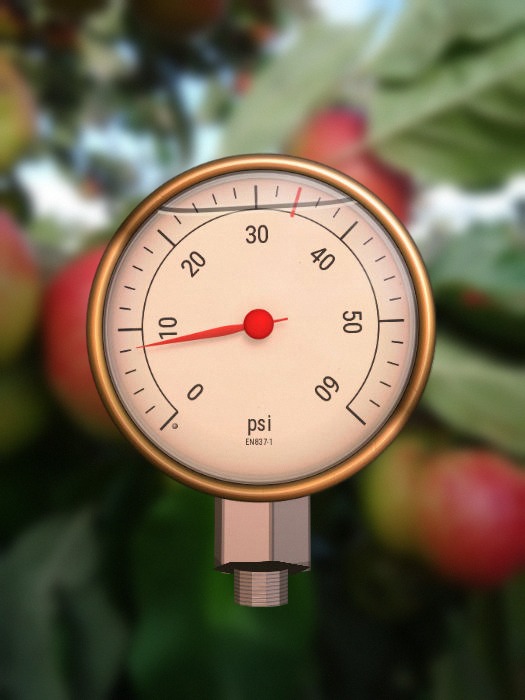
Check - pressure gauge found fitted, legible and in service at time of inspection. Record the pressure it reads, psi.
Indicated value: 8 psi
